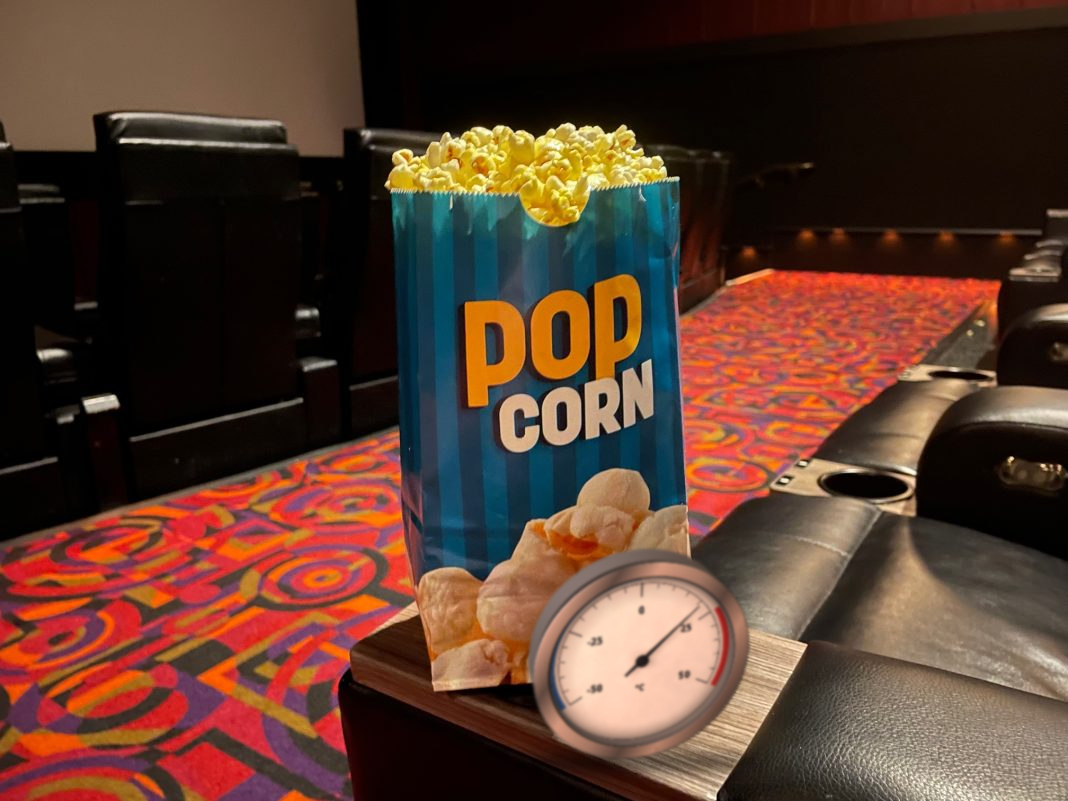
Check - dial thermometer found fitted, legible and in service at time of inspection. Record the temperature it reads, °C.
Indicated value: 20 °C
